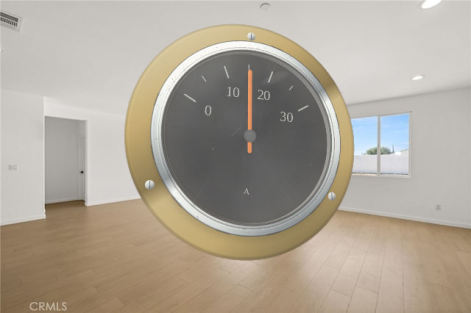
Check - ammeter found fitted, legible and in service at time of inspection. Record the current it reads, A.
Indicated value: 15 A
